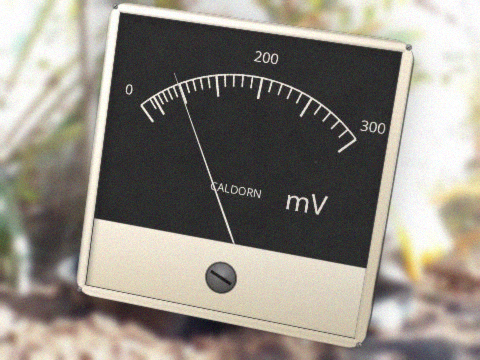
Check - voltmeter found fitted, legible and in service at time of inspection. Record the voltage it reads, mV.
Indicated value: 100 mV
